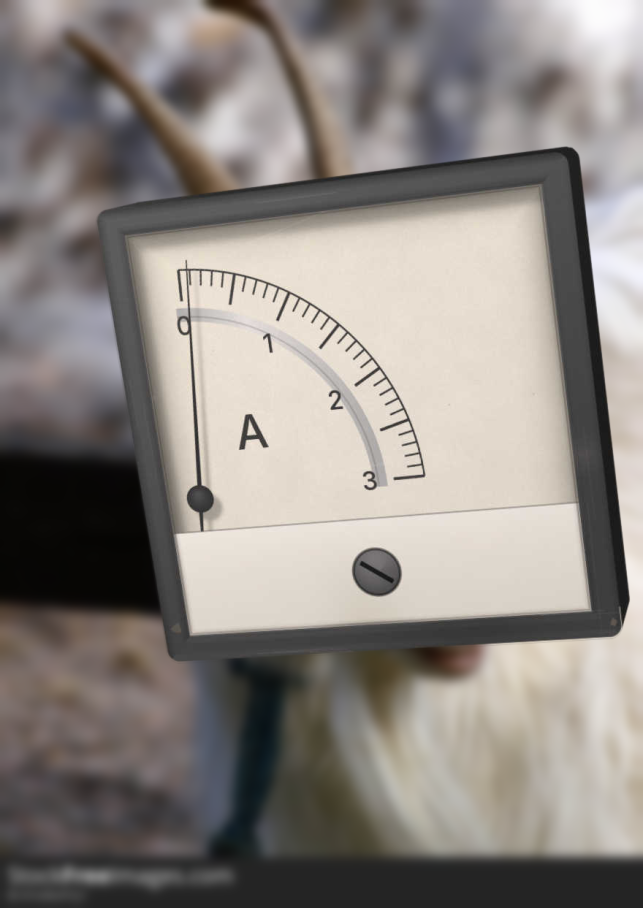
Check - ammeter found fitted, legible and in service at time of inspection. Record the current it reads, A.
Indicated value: 0.1 A
